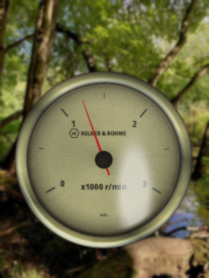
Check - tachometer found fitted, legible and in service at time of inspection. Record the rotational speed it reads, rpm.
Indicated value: 1250 rpm
